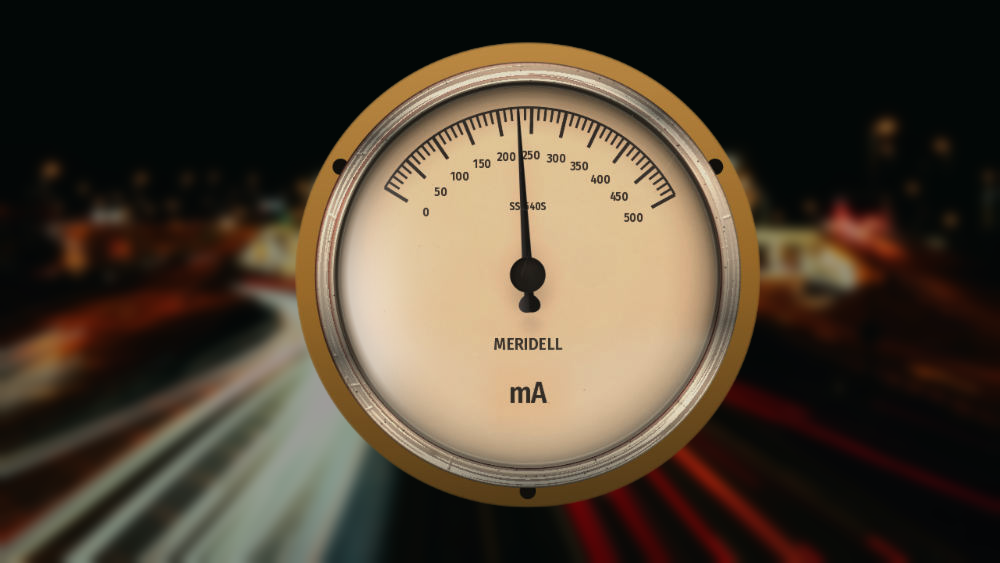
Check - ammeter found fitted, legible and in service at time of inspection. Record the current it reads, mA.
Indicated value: 230 mA
